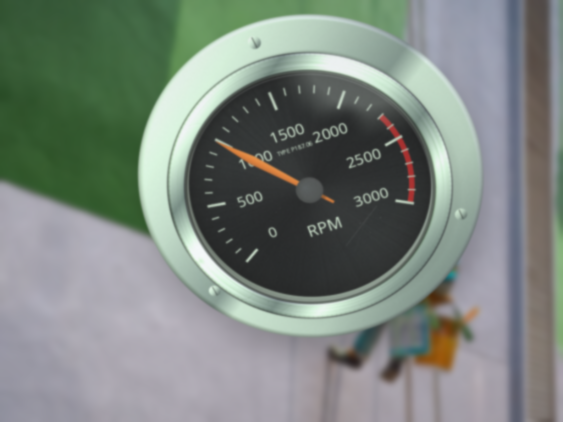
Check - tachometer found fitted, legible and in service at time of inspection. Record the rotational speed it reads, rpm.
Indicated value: 1000 rpm
